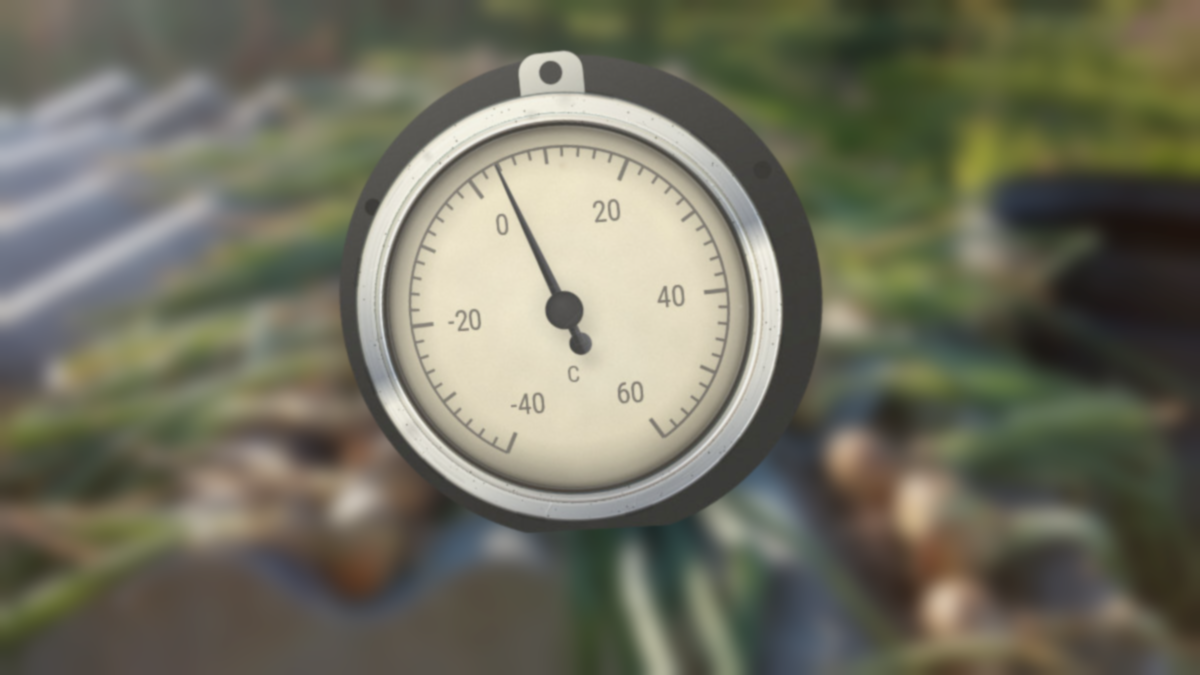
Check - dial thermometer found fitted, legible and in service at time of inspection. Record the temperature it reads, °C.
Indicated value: 4 °C
